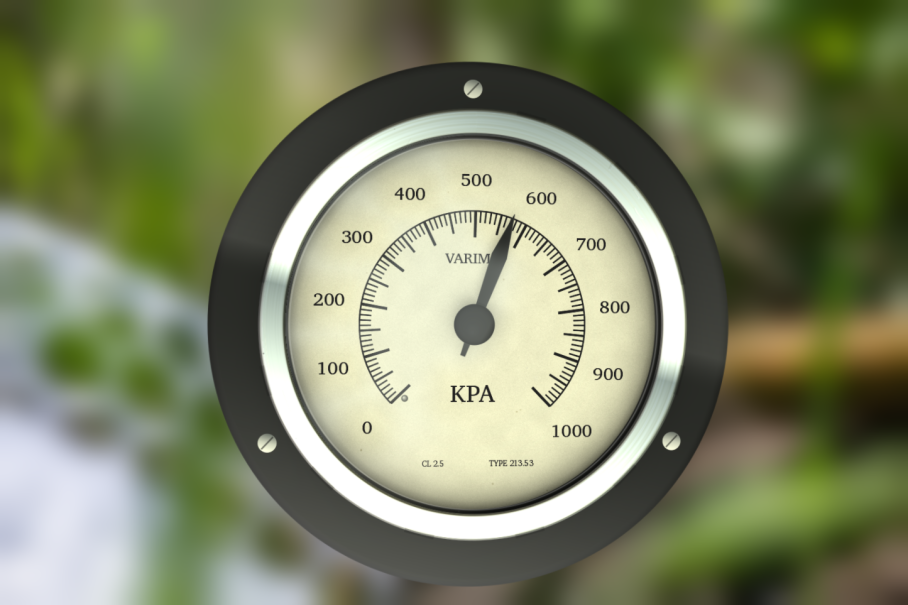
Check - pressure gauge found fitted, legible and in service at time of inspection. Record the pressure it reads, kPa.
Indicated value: 570 kPa
